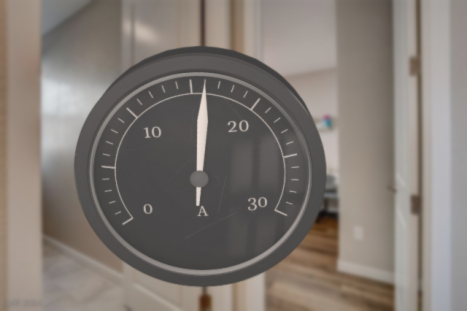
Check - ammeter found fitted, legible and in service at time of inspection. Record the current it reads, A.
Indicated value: 16 A
